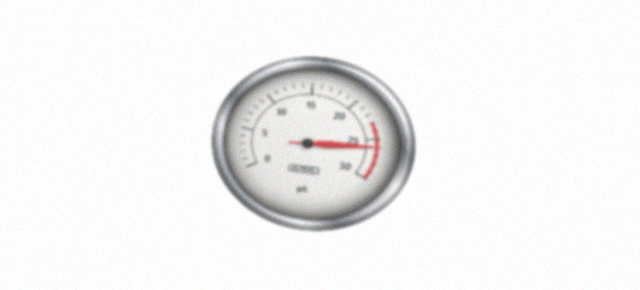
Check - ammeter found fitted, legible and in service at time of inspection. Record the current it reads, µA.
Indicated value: 26 µA
